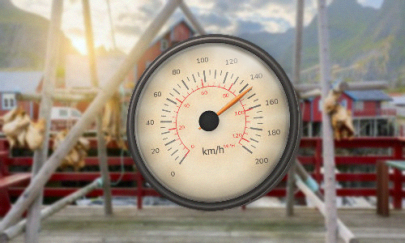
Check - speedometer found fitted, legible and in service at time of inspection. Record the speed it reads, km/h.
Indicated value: 145 km/h
